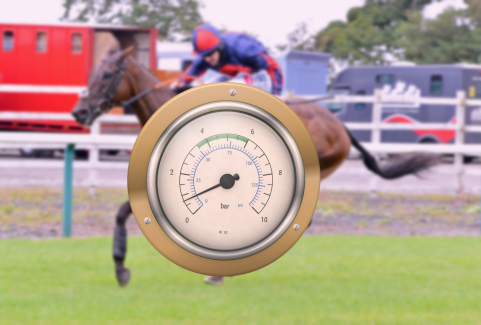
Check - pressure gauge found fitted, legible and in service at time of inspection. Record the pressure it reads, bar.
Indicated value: 0.75 bar
